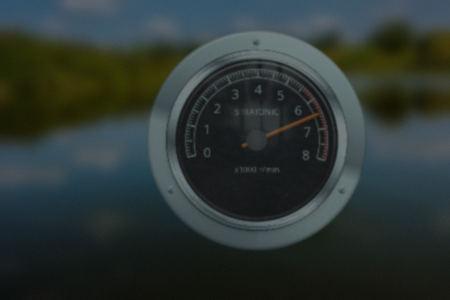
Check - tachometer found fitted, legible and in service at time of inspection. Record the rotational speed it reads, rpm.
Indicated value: 6500 rpm
